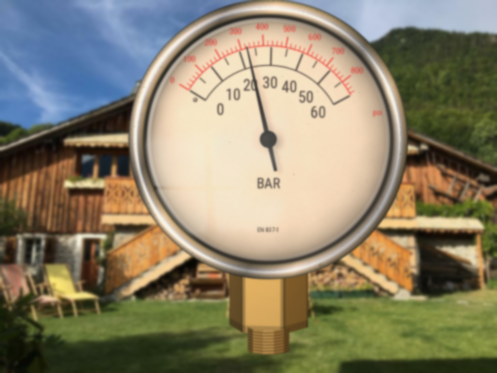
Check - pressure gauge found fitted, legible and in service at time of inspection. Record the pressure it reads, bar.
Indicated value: 22.5 bar
